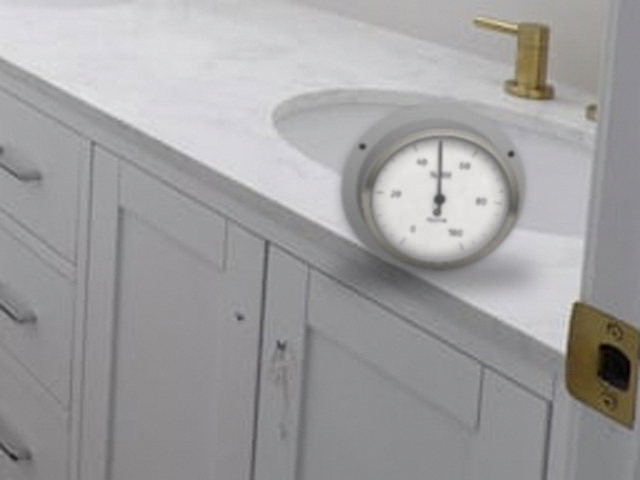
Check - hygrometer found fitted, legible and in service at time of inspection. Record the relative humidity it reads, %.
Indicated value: 48 %
